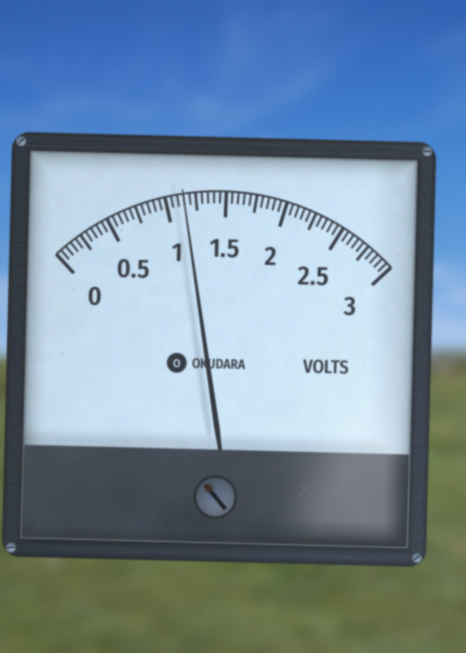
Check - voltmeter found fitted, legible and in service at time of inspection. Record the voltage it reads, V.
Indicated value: 1.15 V
